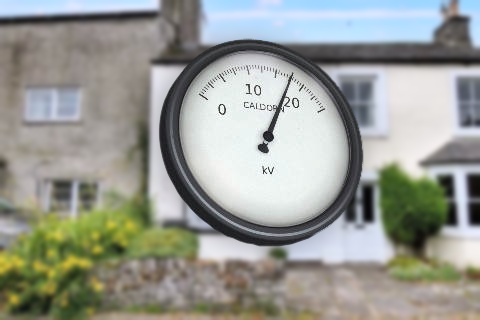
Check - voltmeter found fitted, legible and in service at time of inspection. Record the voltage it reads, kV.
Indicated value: 17.5 kV
